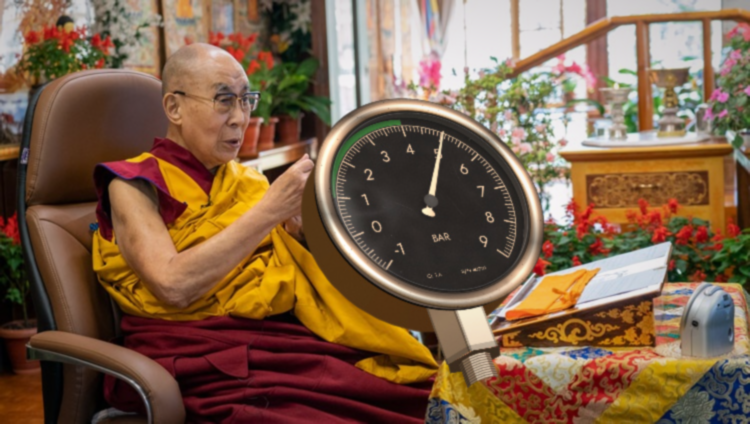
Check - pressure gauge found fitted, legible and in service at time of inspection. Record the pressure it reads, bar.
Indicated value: 5 bar
